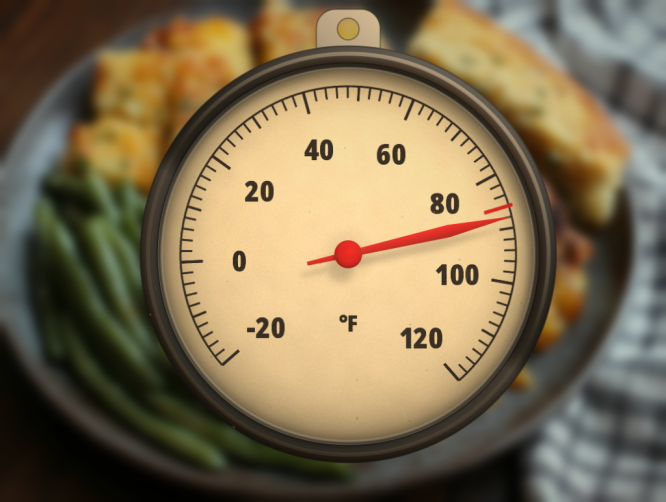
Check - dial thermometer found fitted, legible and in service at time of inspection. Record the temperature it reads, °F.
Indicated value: 88 °F
